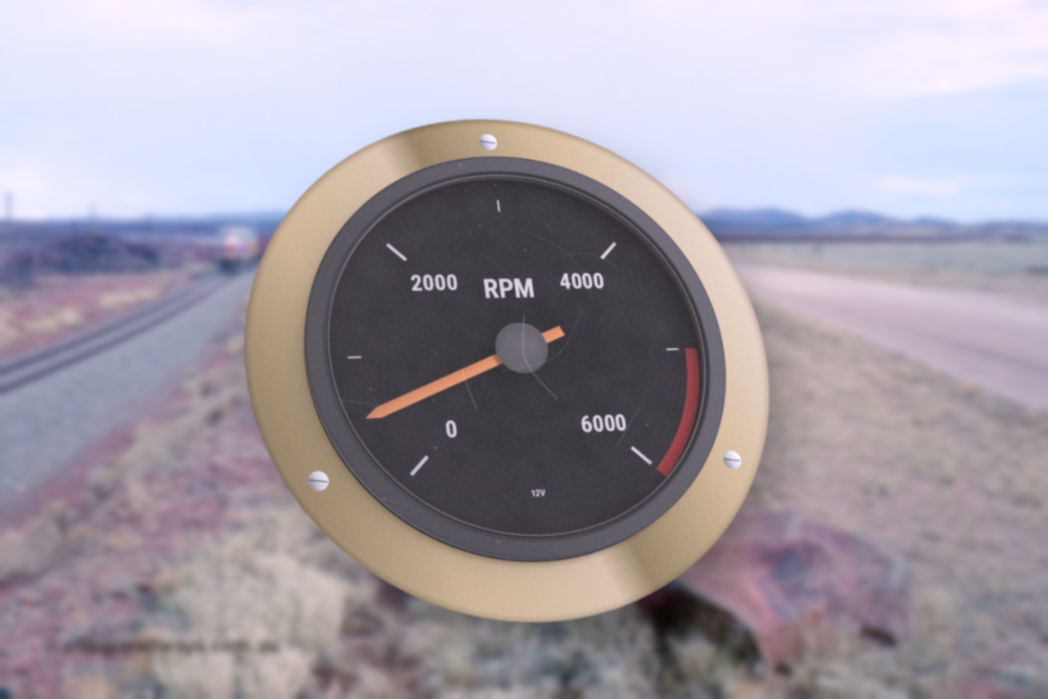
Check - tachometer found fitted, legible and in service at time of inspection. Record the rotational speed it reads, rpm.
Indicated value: 500 rpm
